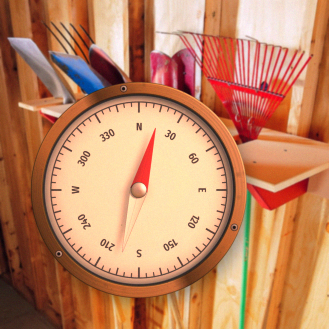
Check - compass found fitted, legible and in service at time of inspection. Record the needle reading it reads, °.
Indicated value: 15 °
